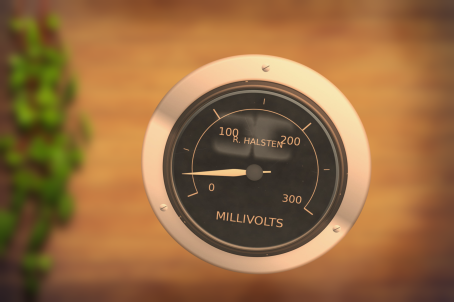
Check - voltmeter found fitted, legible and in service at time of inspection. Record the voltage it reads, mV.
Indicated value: 25 mV
